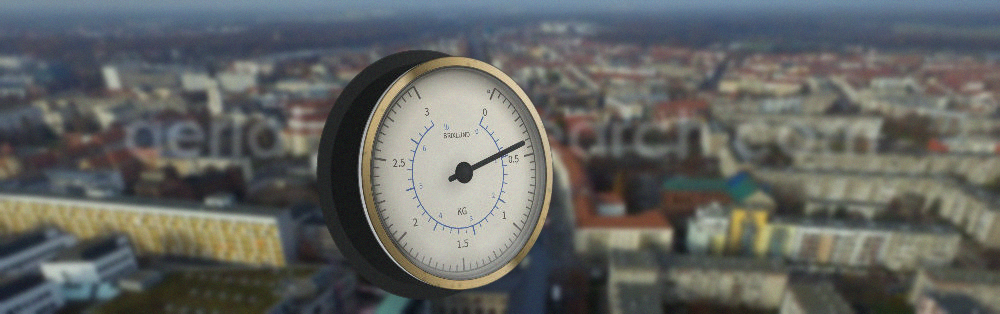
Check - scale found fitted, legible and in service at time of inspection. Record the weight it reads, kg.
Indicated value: 0.4 kg
